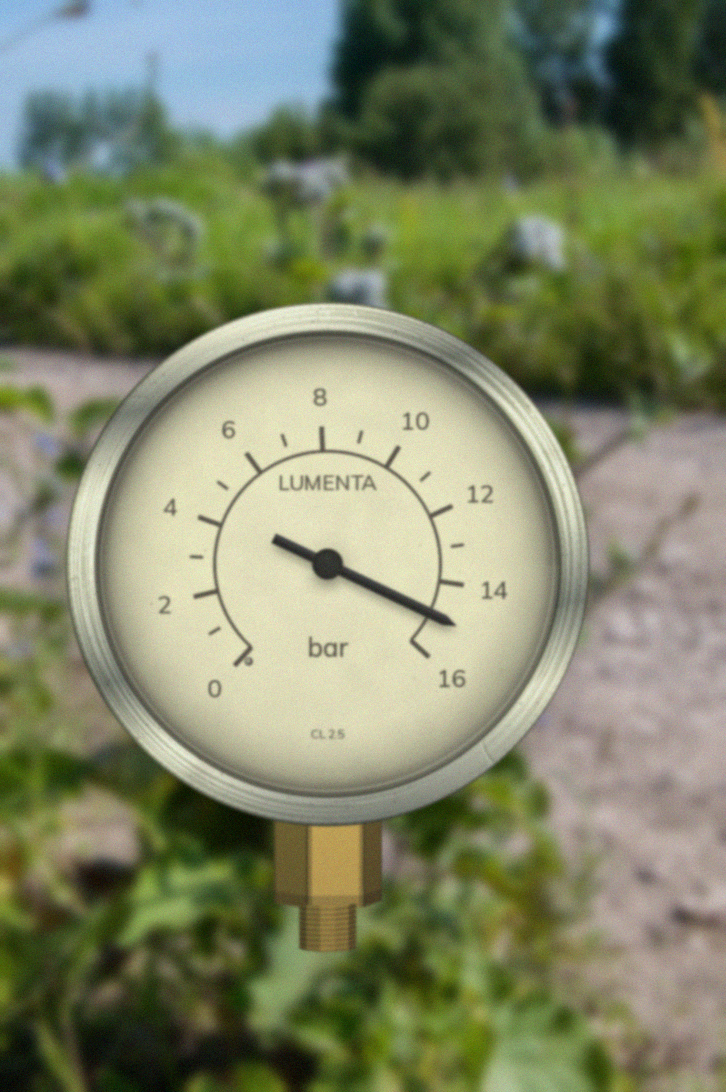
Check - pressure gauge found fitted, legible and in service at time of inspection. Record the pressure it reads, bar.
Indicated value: 15 bar
